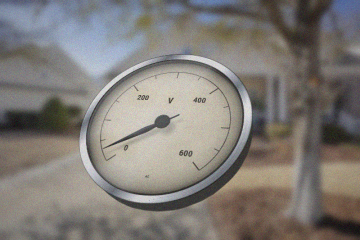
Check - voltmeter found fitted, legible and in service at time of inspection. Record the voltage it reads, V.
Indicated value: 25 V
